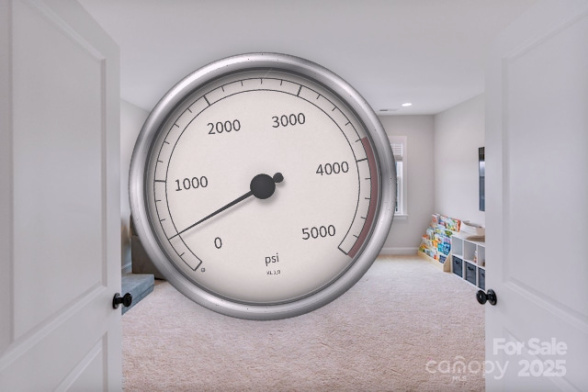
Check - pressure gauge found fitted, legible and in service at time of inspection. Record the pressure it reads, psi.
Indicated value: 400 psi
